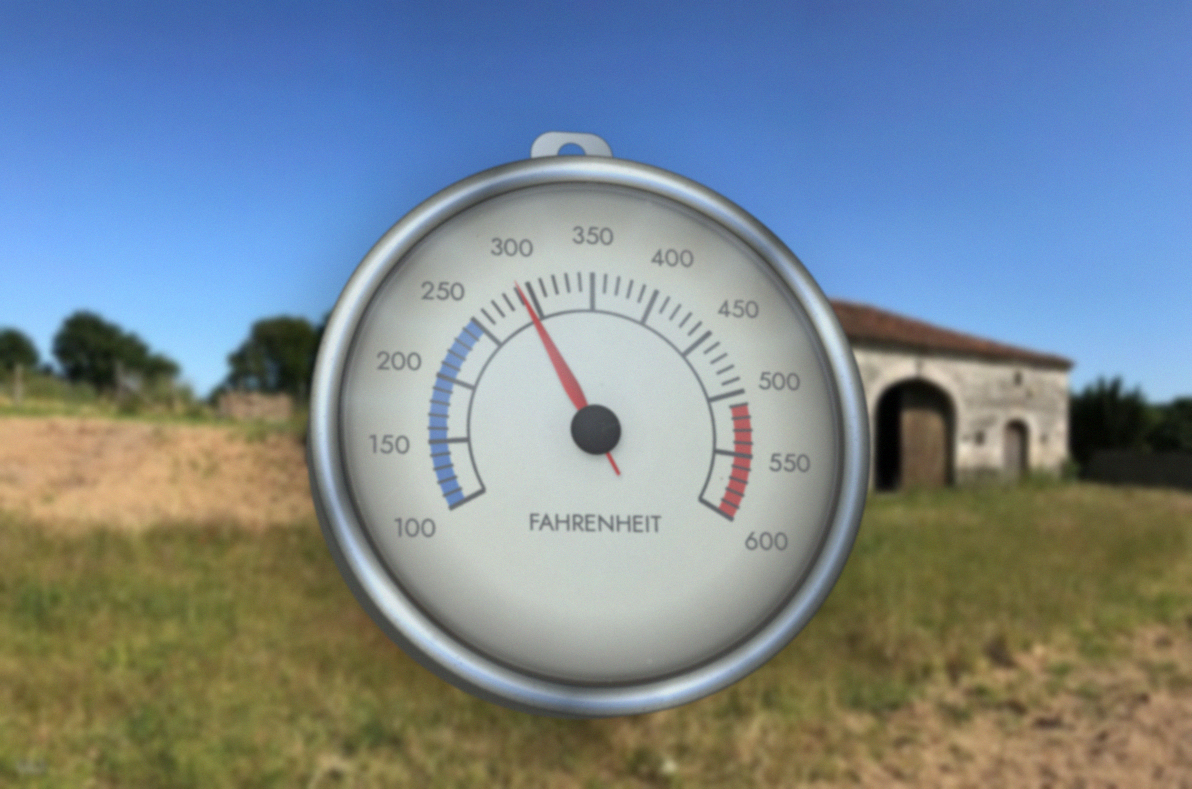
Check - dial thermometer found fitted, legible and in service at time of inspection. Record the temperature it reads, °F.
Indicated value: 290 °F
